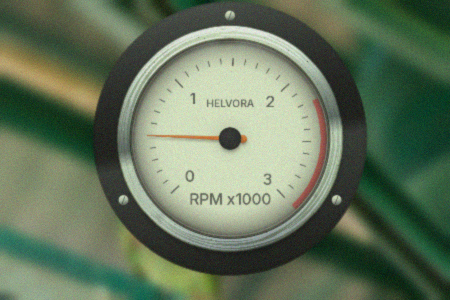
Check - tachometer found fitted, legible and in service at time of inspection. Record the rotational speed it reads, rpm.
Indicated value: 500 rpm
